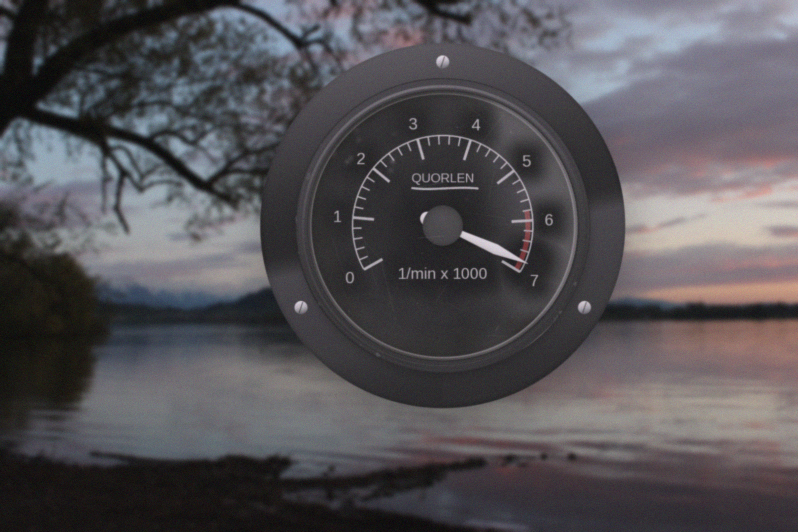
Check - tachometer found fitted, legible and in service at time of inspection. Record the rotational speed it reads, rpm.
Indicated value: 6800 rpm
